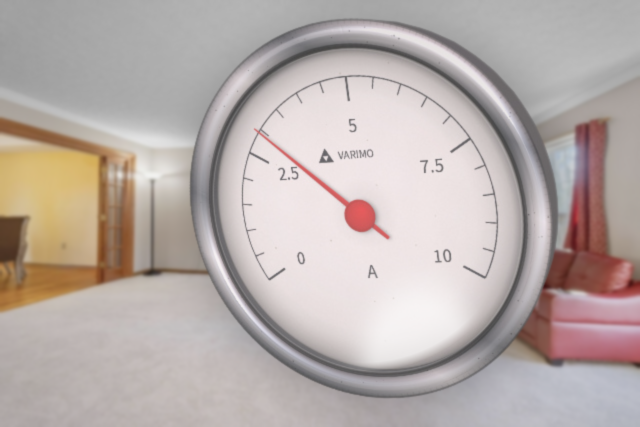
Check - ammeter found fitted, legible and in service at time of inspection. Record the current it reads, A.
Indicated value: 3 A
